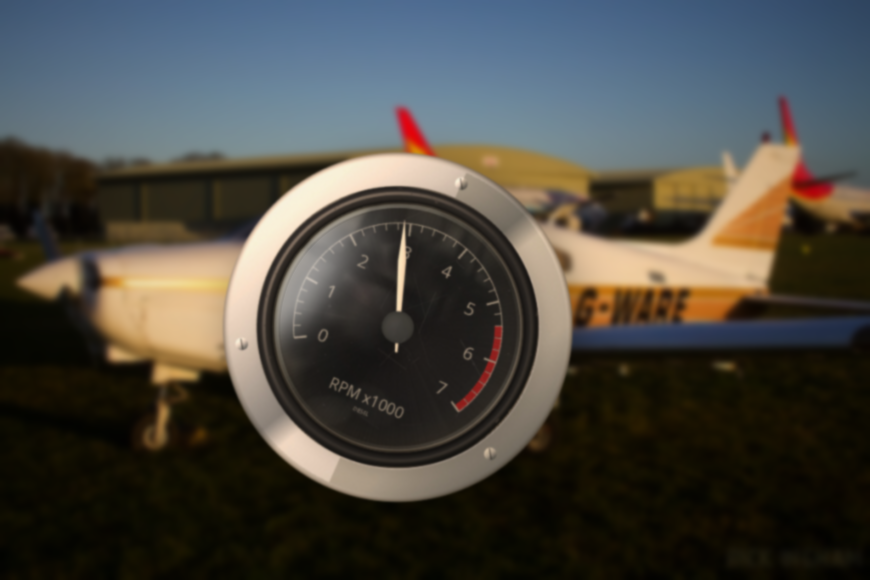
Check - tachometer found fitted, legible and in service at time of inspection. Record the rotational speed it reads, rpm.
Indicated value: 2900 rpm
